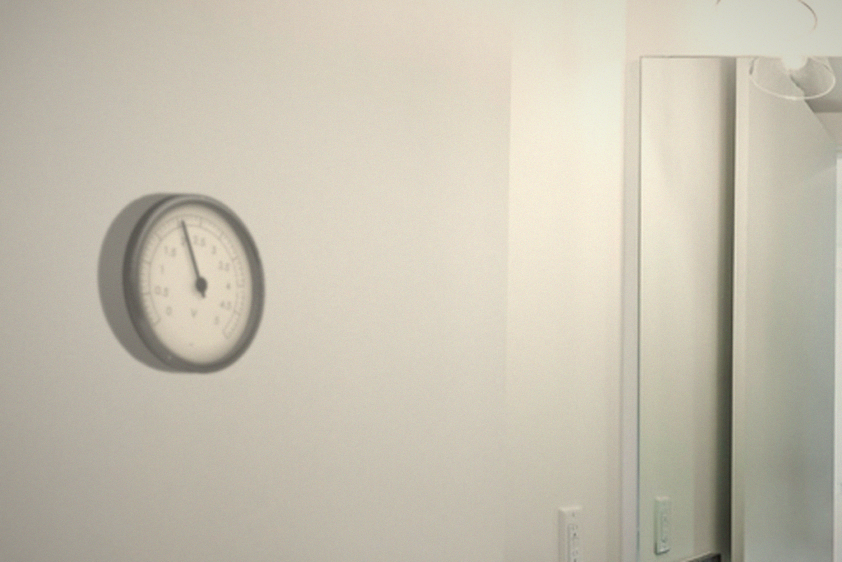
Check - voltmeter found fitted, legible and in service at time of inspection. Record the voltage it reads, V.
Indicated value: 2 V
